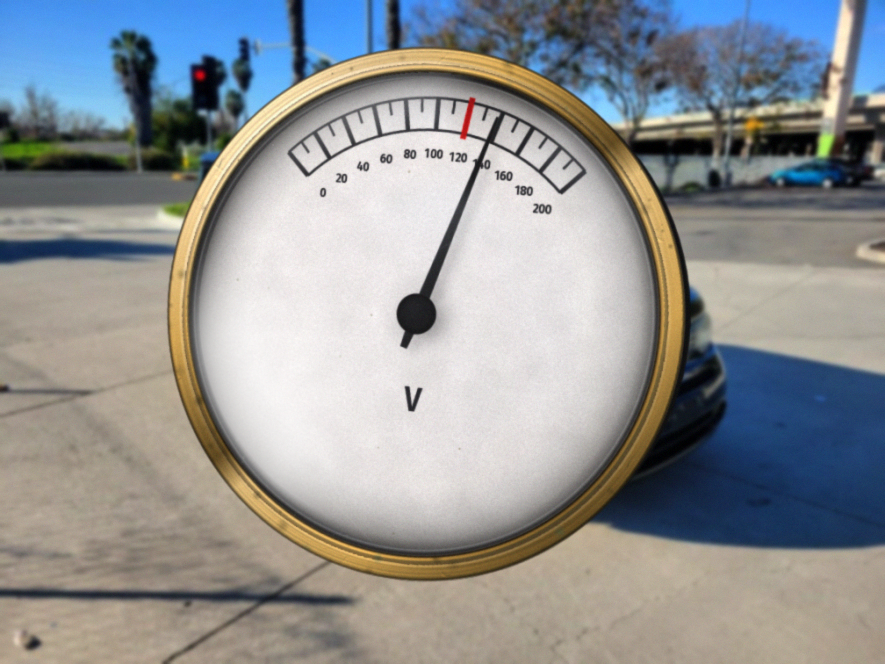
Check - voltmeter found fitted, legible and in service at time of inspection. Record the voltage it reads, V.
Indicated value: 140 V
